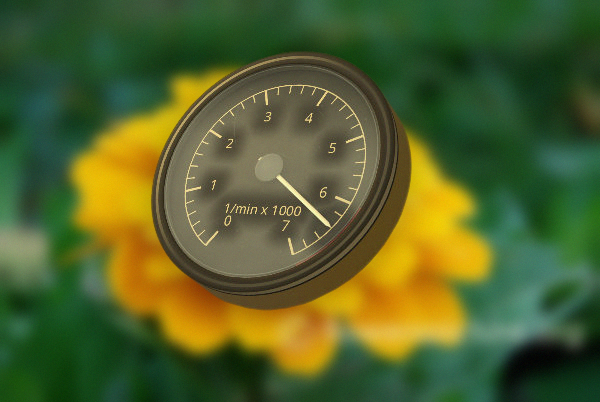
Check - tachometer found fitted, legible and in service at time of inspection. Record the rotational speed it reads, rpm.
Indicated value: 6400 rpm
